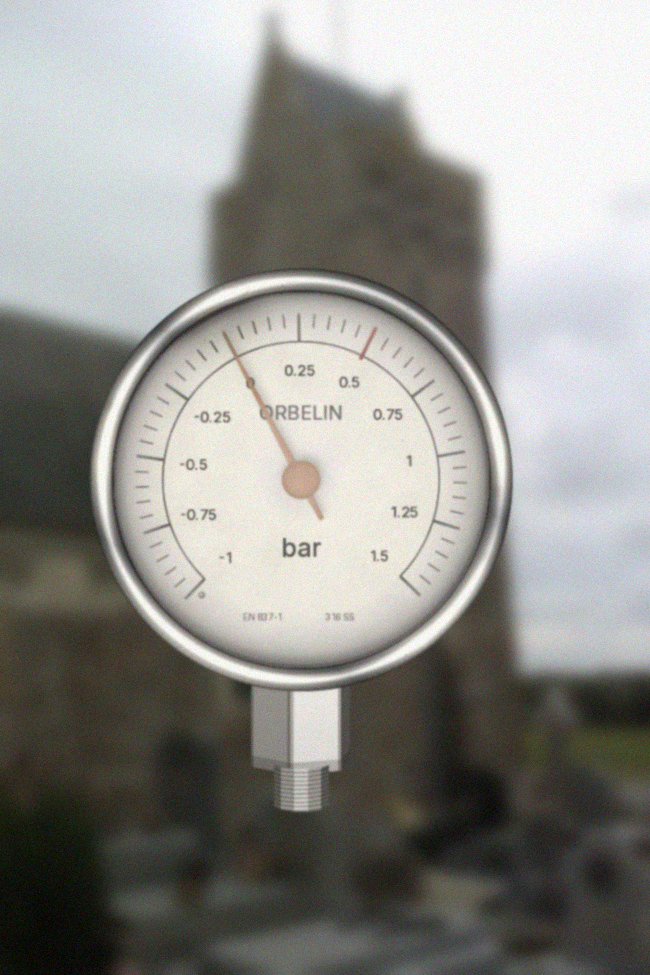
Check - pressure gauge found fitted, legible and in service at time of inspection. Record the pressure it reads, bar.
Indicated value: 0 bar
